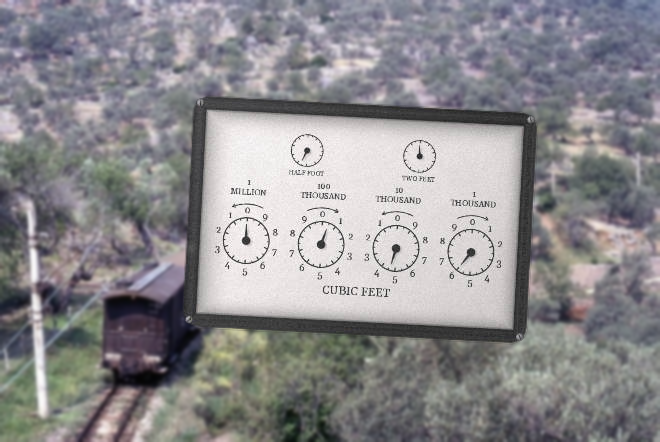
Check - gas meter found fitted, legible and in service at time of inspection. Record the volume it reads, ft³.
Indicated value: 4600 ft³
